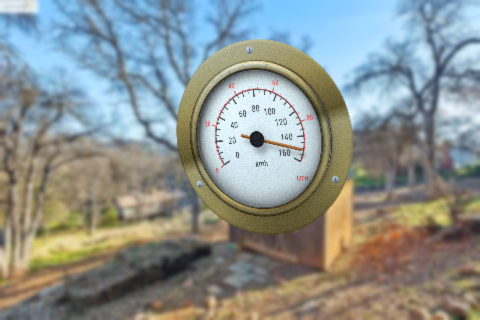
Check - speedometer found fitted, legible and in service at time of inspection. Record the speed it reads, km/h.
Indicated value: 150 km/h
